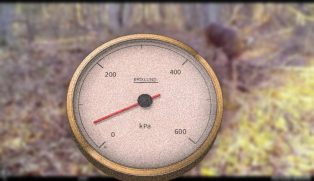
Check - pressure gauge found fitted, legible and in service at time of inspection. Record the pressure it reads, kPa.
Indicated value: 50 kPa
